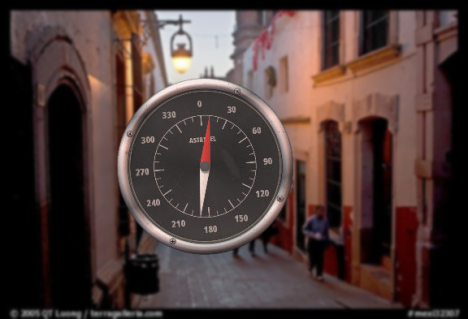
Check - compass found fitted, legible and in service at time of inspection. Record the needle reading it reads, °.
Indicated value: 10 °
